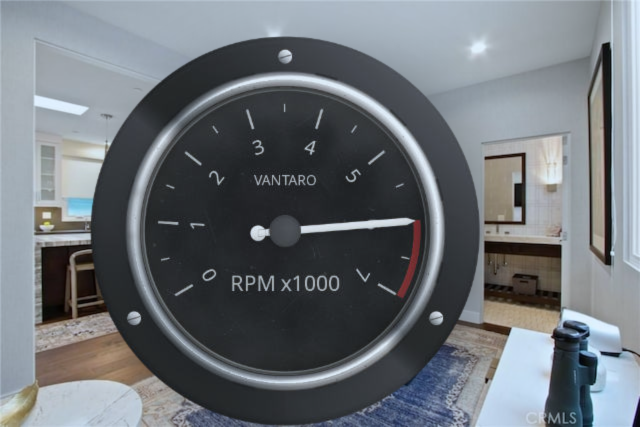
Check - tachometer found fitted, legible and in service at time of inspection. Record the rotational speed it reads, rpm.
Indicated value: 6000 rpm
